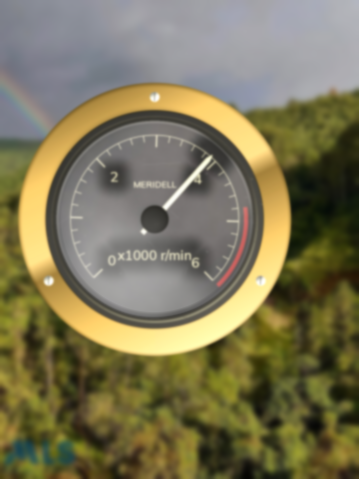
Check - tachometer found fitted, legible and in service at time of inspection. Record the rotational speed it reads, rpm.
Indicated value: 3900 rpm
